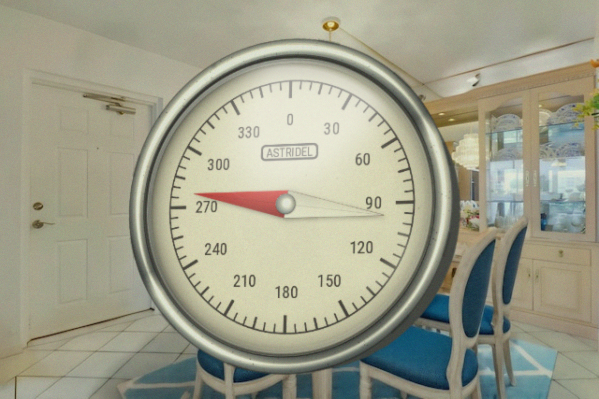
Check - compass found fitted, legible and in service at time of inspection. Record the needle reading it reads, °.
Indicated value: 277.5 °
